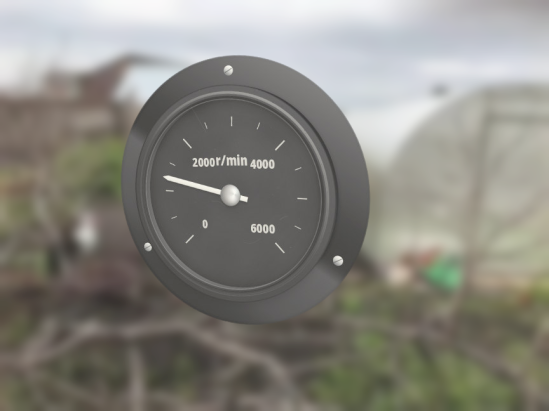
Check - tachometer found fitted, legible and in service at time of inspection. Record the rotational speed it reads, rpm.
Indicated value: 1250 rpm
